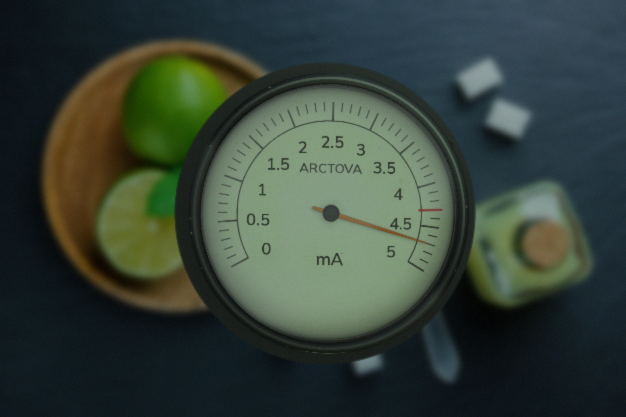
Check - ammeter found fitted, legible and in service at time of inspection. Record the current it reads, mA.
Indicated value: 4.7 mA
